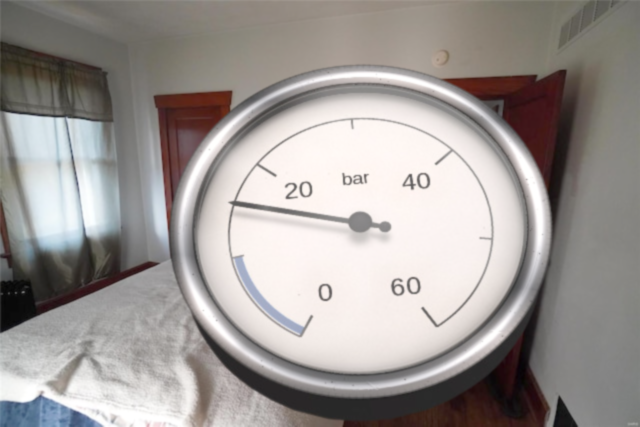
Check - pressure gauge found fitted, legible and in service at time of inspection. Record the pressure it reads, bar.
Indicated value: 15 bar
